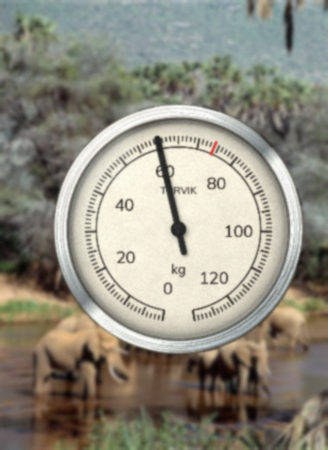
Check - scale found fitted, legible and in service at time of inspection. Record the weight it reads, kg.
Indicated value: 60 kg
